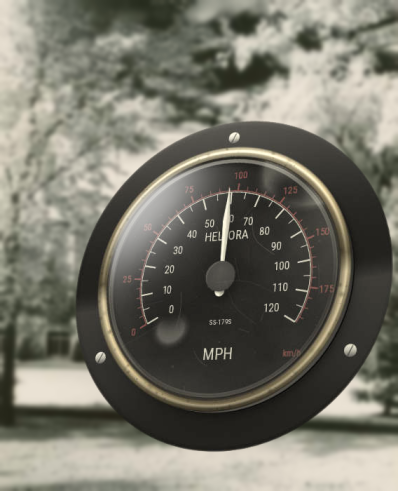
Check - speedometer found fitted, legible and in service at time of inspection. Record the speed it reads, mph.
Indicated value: 60 mph
